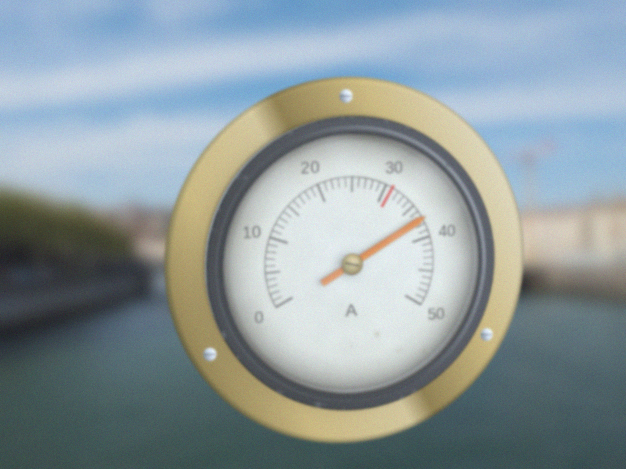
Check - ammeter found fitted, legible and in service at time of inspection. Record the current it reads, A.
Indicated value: 37 A
